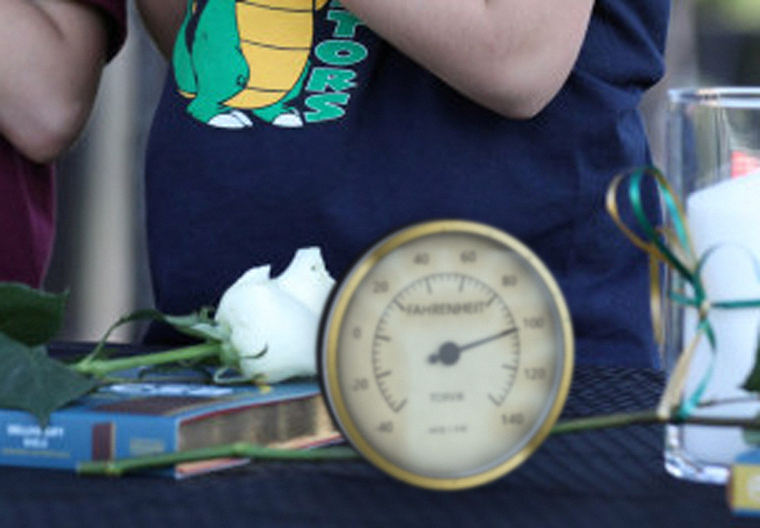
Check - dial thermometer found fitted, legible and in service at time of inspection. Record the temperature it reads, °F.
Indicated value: 100 °F
